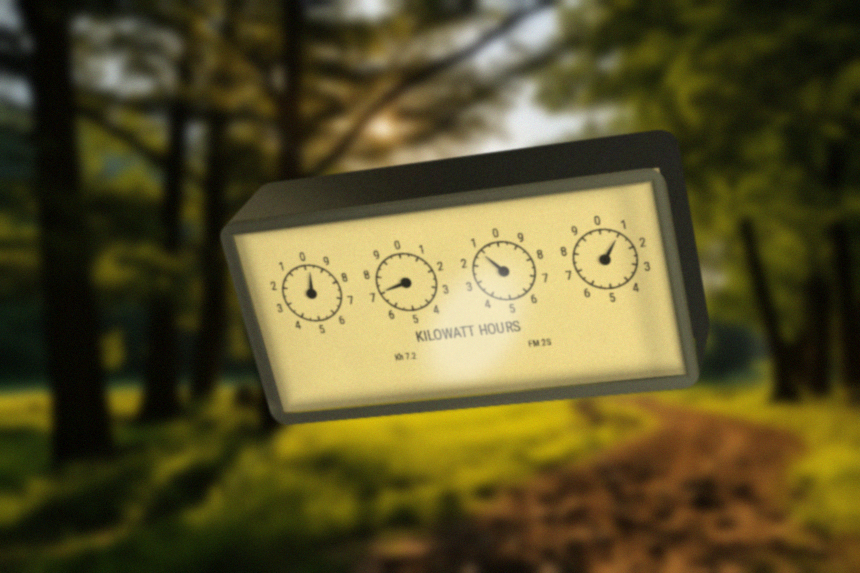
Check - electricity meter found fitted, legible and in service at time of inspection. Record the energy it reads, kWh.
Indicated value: 9711 kWh
